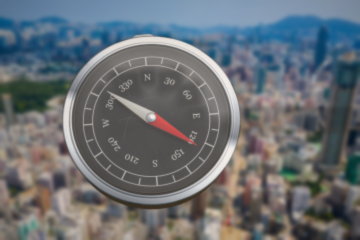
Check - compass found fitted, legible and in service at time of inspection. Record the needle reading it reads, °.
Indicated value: 127.5 °
